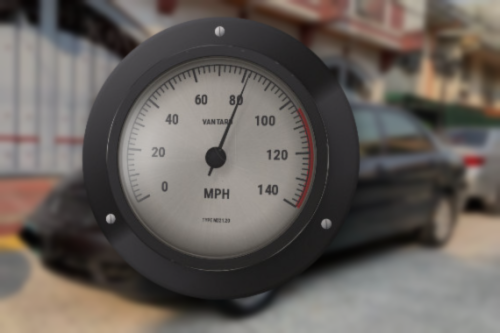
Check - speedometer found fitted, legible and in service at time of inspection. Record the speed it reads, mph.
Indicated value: 82 mph
